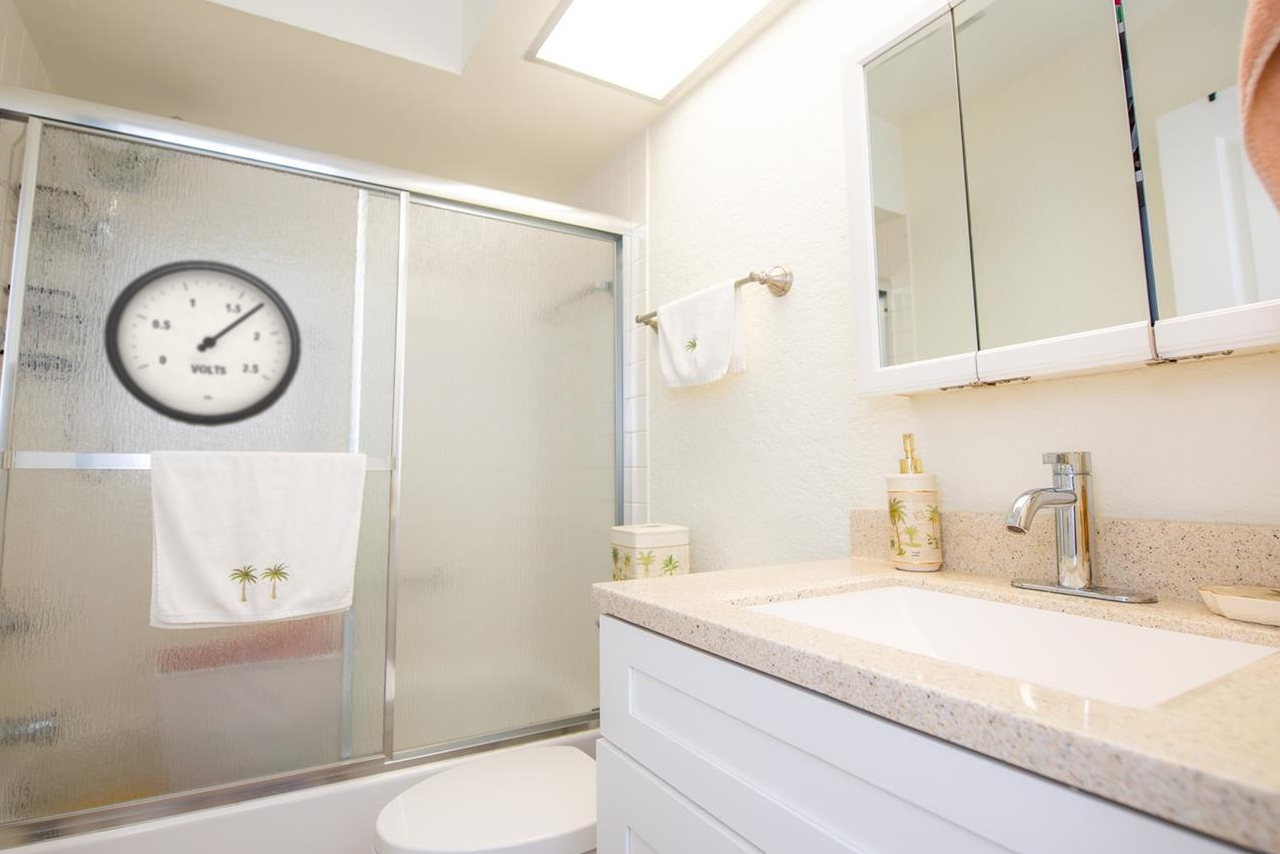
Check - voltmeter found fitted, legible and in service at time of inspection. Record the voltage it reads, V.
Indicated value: 1.7 V
